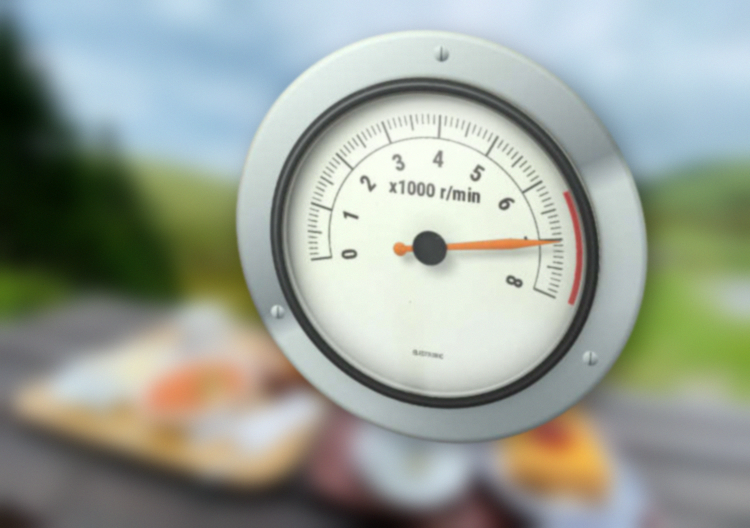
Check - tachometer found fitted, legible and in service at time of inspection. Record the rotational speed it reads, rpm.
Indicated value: 7000 rpm
